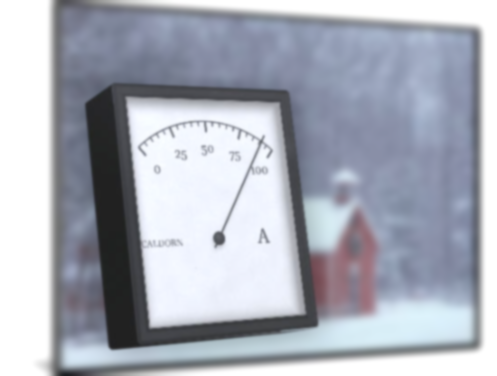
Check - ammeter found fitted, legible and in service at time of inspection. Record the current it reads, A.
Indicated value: 90 A
